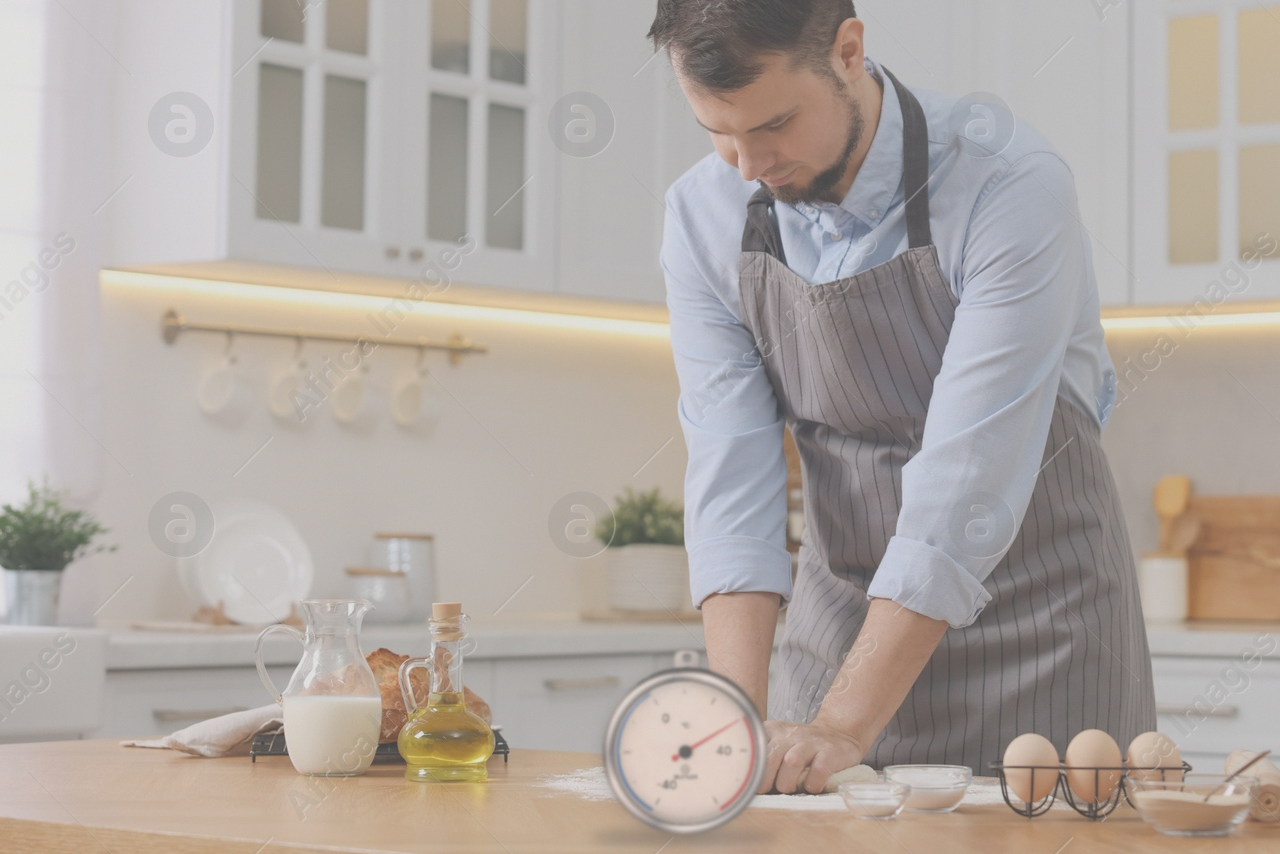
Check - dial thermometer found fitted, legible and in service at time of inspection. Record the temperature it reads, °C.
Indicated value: 30 °C
